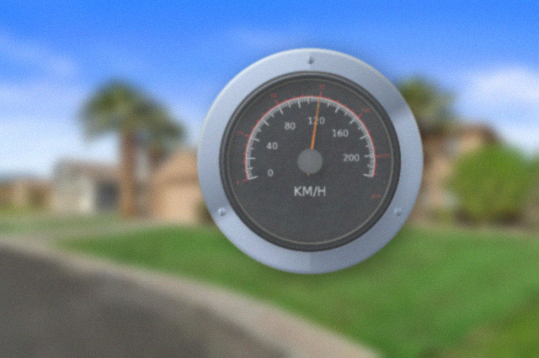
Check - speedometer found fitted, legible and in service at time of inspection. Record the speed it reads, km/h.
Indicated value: 120 km/h
